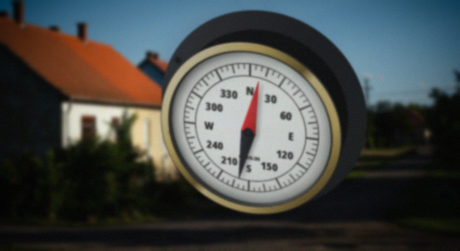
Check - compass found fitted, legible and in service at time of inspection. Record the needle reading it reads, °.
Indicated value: 10 °
